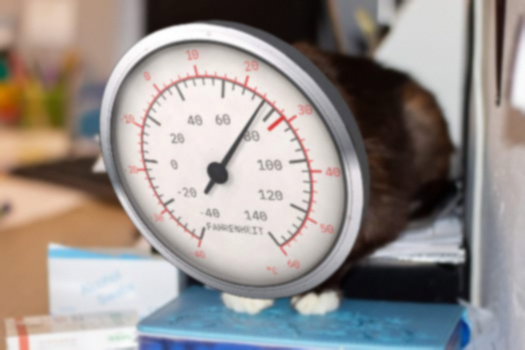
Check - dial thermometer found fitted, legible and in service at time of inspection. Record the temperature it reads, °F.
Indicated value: 76 °F
